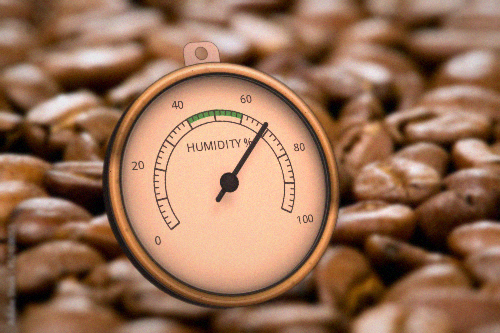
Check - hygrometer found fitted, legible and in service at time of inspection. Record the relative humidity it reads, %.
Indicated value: 68 %
